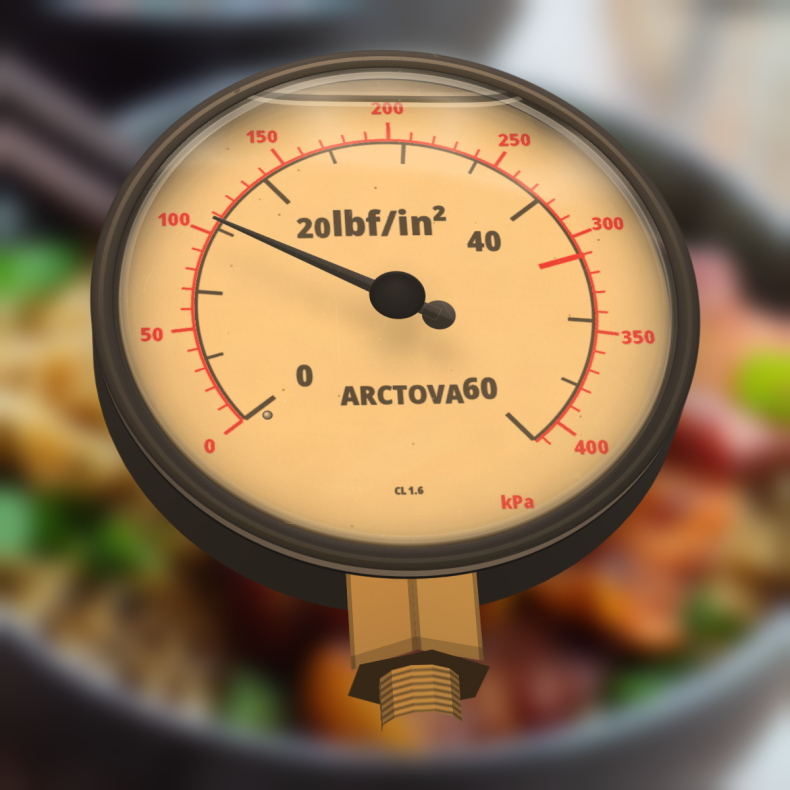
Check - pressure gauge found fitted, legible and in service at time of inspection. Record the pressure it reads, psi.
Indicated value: 15 psi
